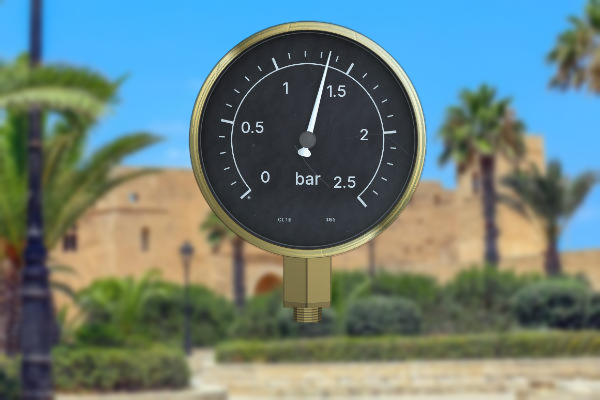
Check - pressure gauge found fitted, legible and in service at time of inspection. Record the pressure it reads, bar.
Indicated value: 1.35 bar
